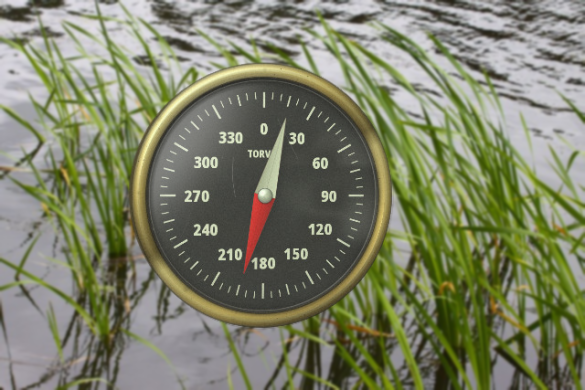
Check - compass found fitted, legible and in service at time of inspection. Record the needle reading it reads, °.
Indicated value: 195 °
